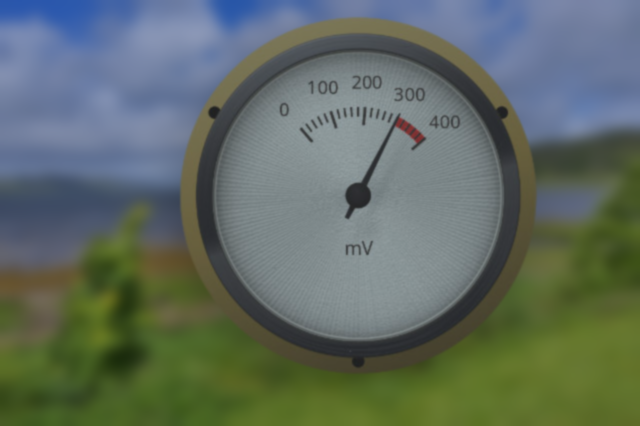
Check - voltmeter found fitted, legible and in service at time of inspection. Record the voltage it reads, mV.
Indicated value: 300 mV
